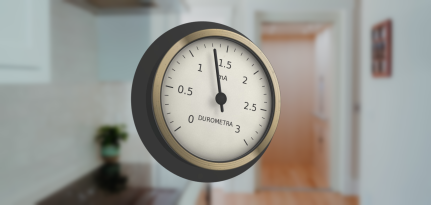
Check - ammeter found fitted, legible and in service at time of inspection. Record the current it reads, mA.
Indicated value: 1.3 mA
